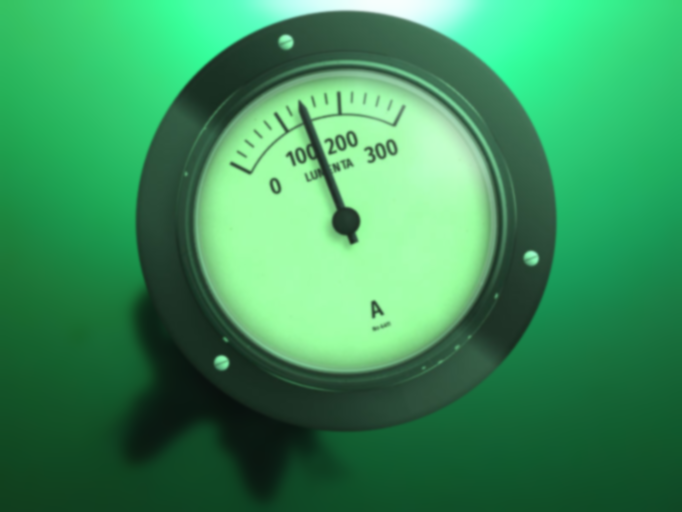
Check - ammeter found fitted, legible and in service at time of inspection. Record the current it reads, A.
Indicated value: 140 A
